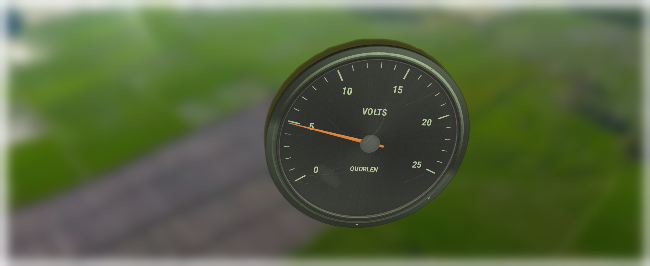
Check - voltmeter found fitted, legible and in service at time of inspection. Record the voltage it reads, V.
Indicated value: 5 V
